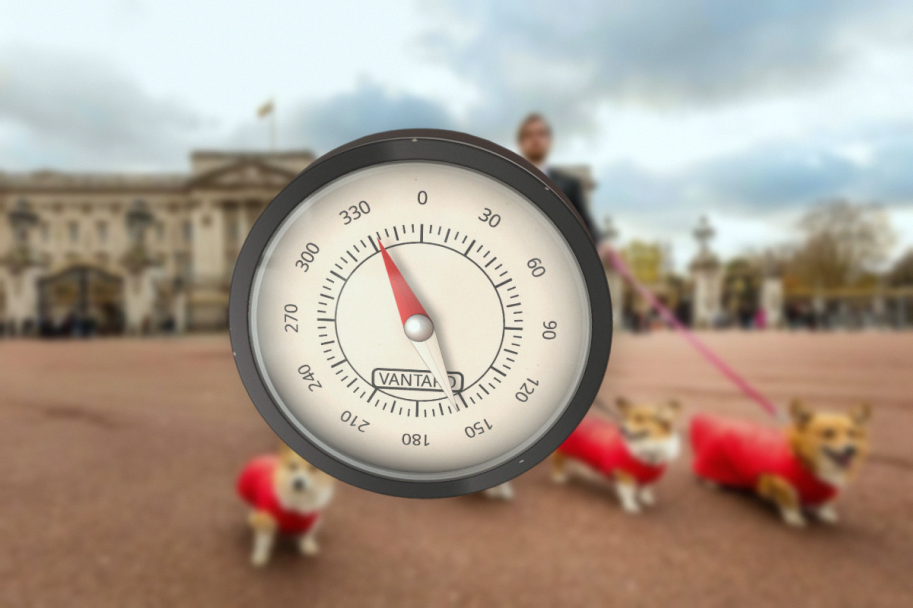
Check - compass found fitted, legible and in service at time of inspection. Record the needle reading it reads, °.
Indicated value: 335 °
